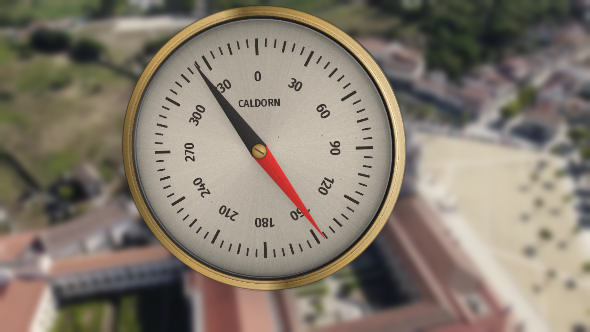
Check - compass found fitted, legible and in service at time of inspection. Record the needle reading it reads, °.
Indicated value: 145 °
